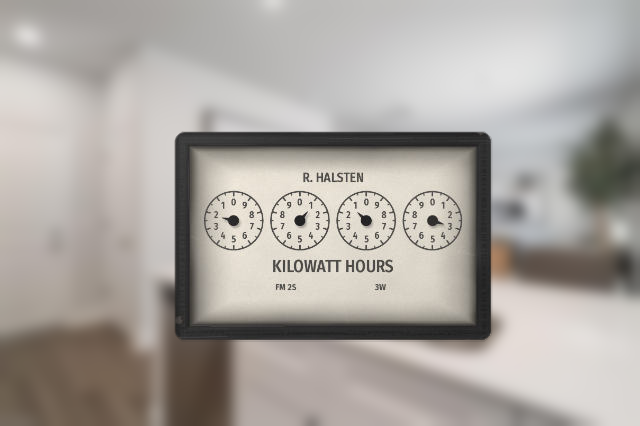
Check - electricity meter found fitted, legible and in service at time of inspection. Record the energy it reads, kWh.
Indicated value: 2113 kWh
